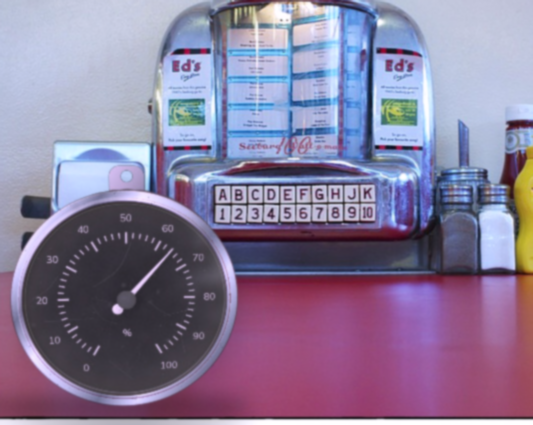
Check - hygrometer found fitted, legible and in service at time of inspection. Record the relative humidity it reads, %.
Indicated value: 64 %
